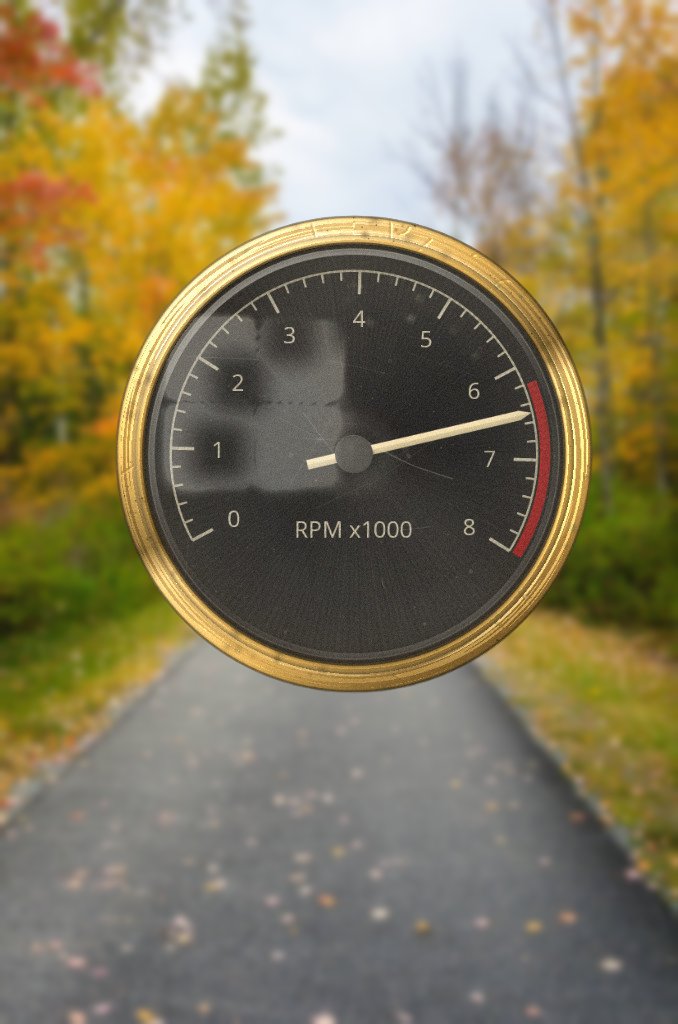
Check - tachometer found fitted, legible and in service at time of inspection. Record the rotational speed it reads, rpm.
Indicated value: 6500 rpm
